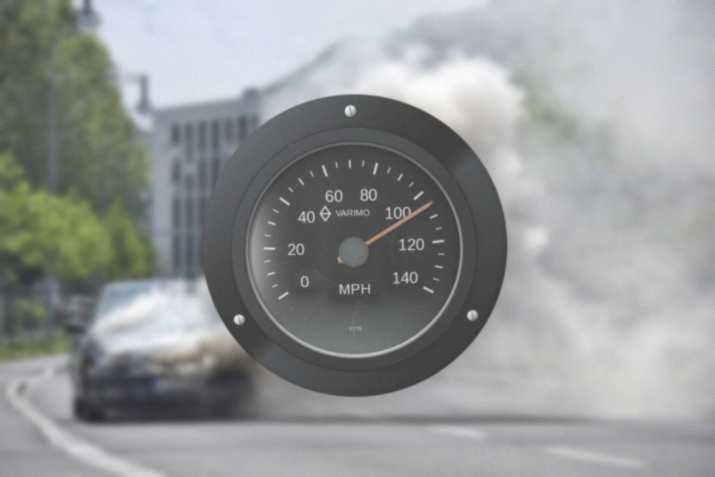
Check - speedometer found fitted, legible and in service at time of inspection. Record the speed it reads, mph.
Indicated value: 105 mph
